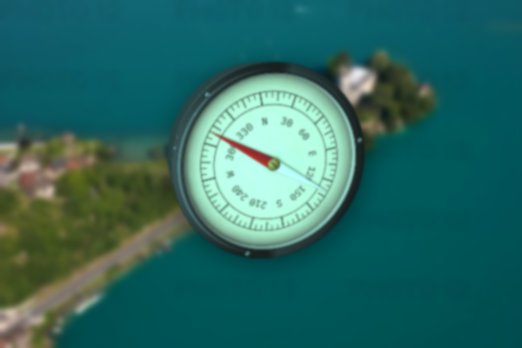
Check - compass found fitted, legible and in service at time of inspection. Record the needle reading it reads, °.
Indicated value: 310 °
